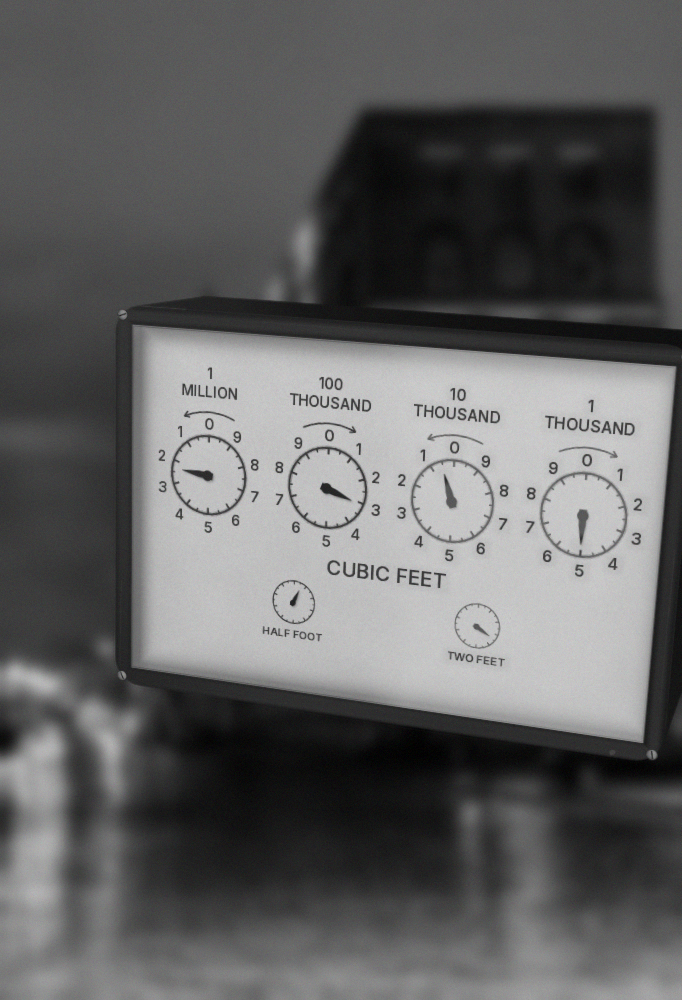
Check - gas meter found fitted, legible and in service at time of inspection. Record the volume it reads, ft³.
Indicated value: 230500 ft³
